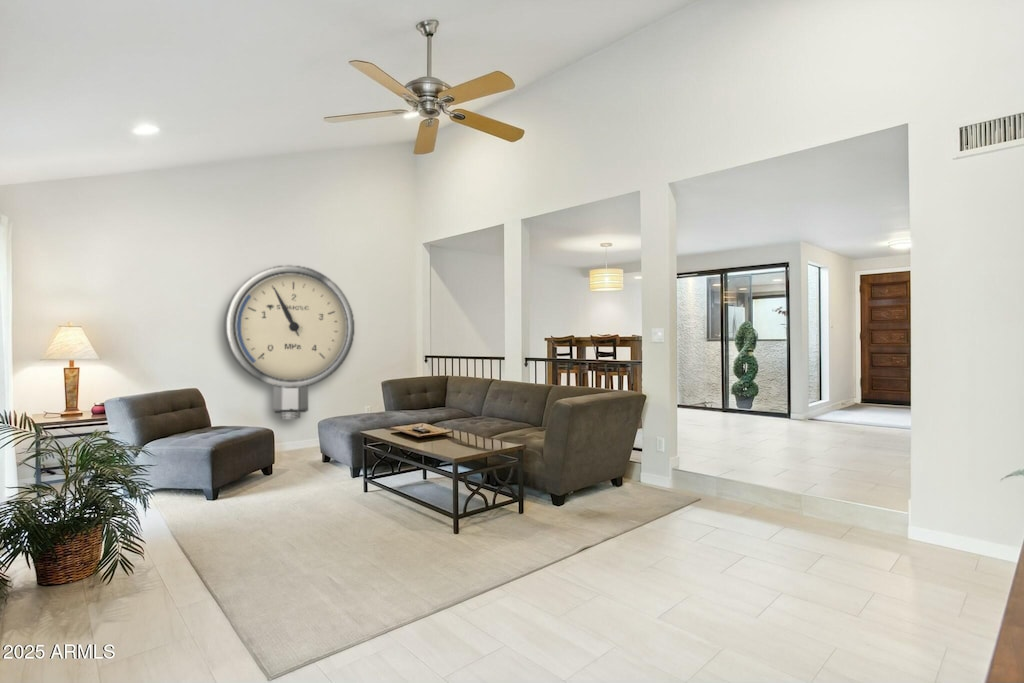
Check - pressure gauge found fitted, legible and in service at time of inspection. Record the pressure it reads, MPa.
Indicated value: 1.6 MPa
